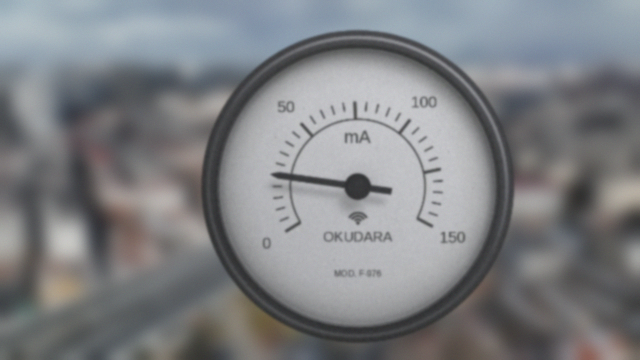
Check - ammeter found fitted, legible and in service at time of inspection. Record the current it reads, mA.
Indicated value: 25 mA
